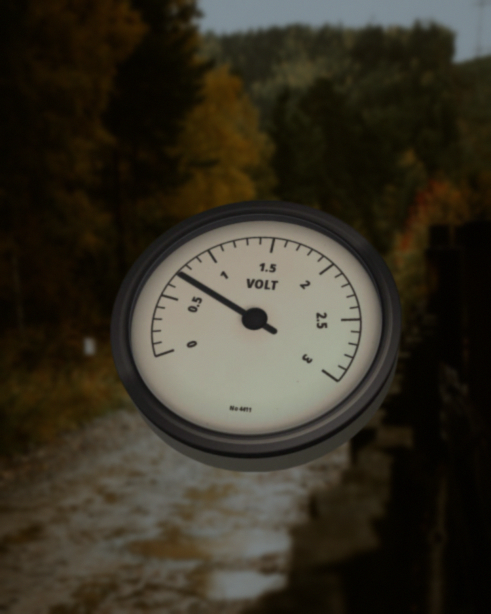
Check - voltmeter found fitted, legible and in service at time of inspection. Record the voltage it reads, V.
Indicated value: 0.7 V
